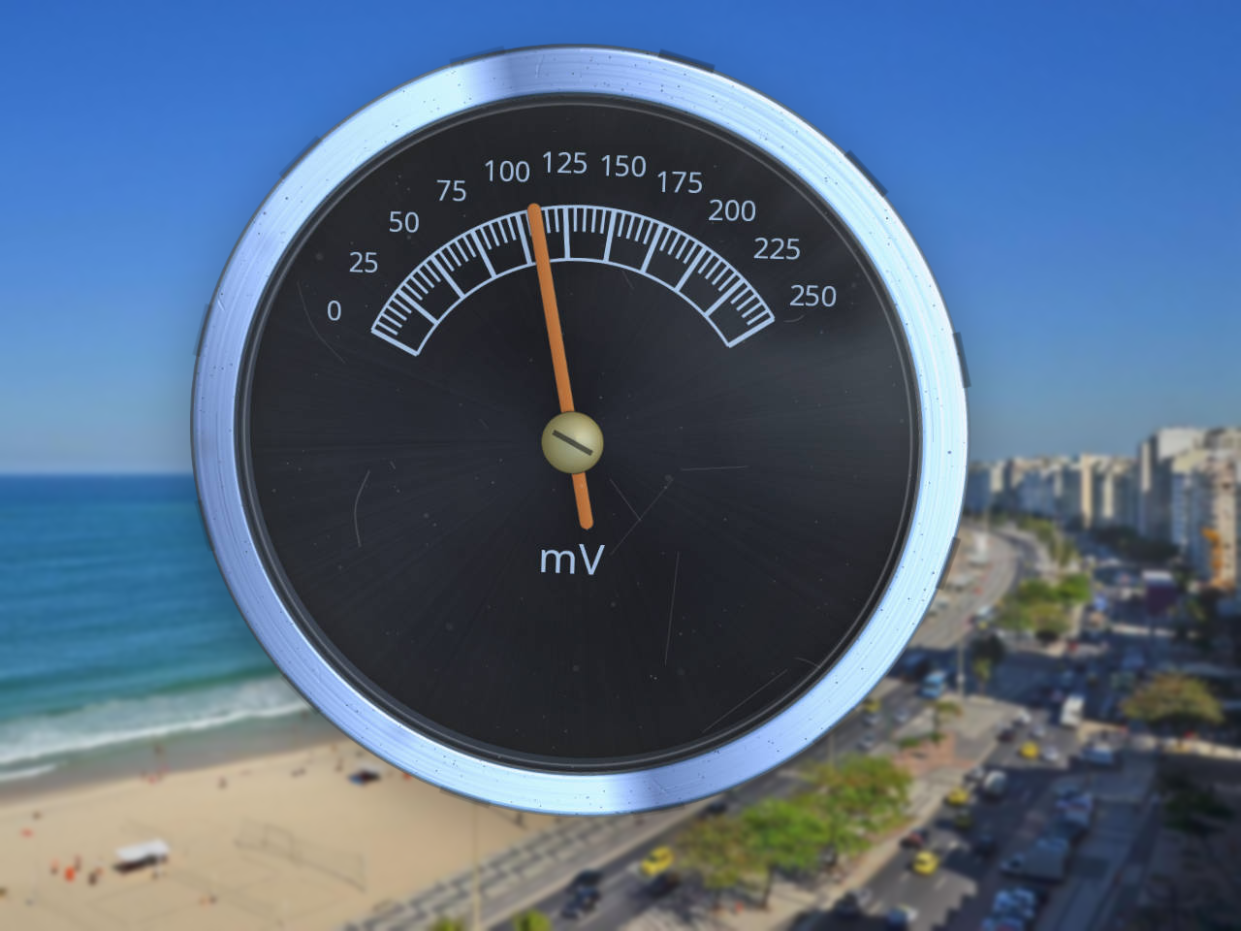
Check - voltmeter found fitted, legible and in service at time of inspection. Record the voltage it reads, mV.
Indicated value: 110 mV
